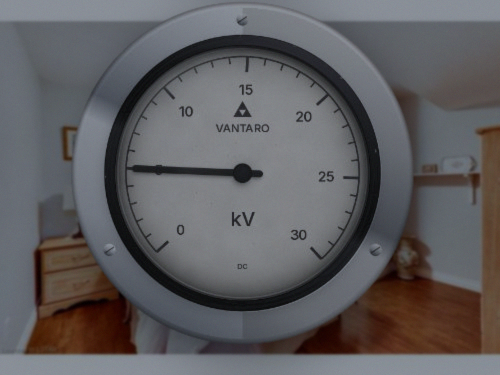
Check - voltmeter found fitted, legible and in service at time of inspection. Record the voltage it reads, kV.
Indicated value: 5 kV
